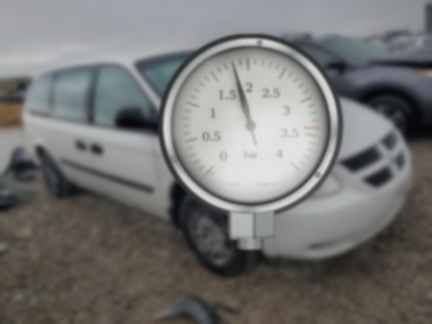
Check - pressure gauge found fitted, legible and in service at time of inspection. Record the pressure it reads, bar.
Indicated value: 1.8 bar
